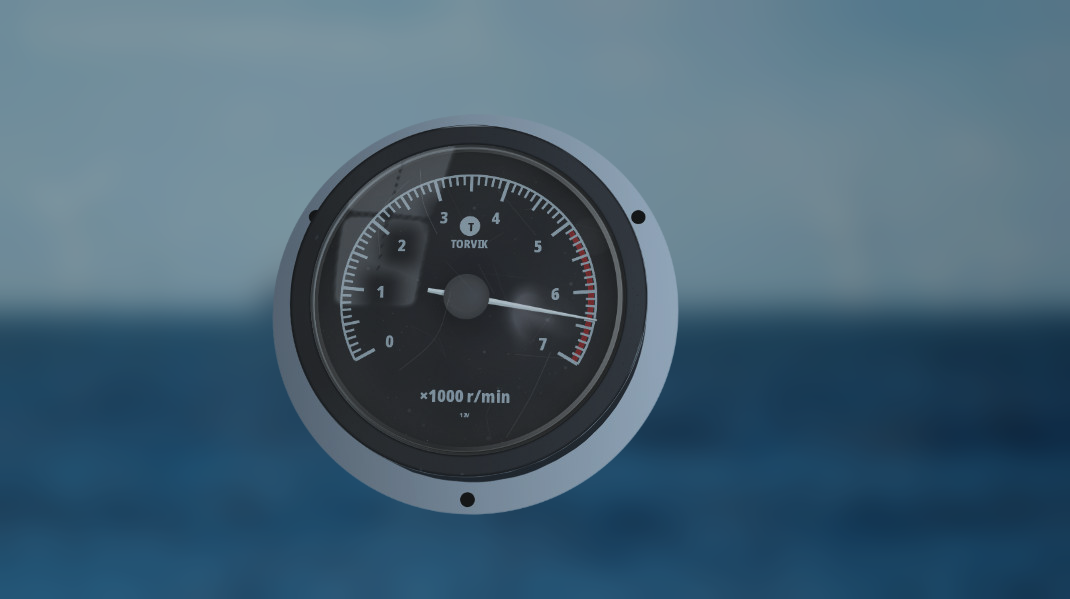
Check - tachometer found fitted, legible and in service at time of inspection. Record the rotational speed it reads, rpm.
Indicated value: 6400 rpm
